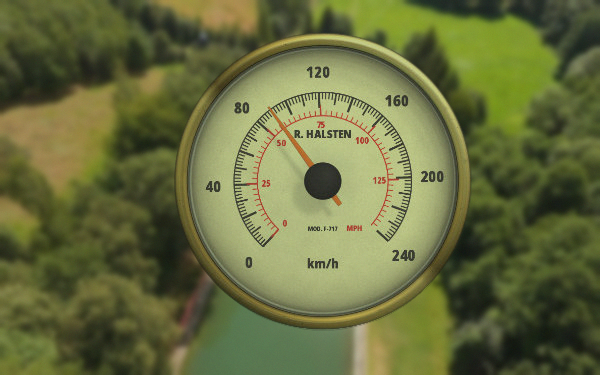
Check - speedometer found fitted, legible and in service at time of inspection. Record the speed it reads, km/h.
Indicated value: 90 km/h
